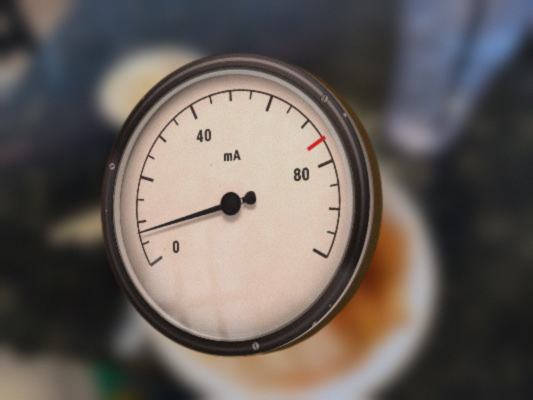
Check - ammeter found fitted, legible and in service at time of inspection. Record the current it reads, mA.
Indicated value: 7.5 mA
